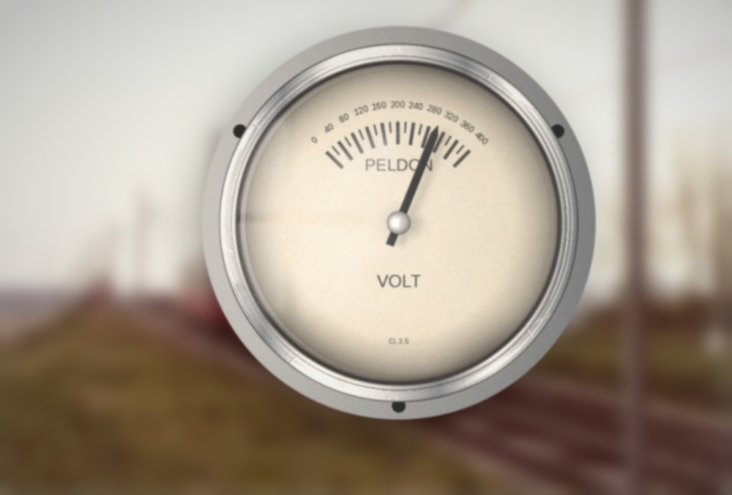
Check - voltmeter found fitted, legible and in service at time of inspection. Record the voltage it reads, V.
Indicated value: 300 V
